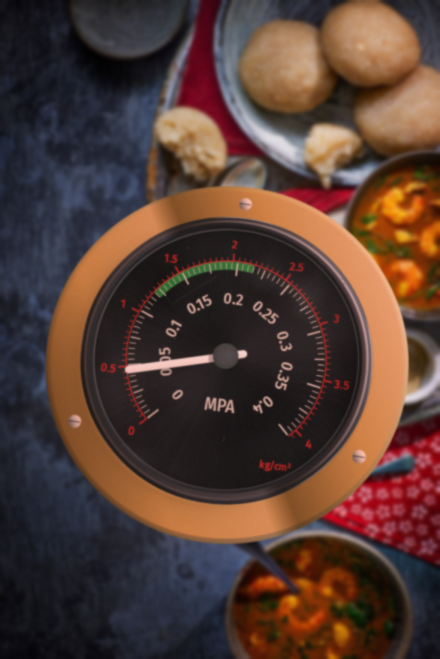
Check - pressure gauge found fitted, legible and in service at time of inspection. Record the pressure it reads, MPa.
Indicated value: 0.045 MPa
